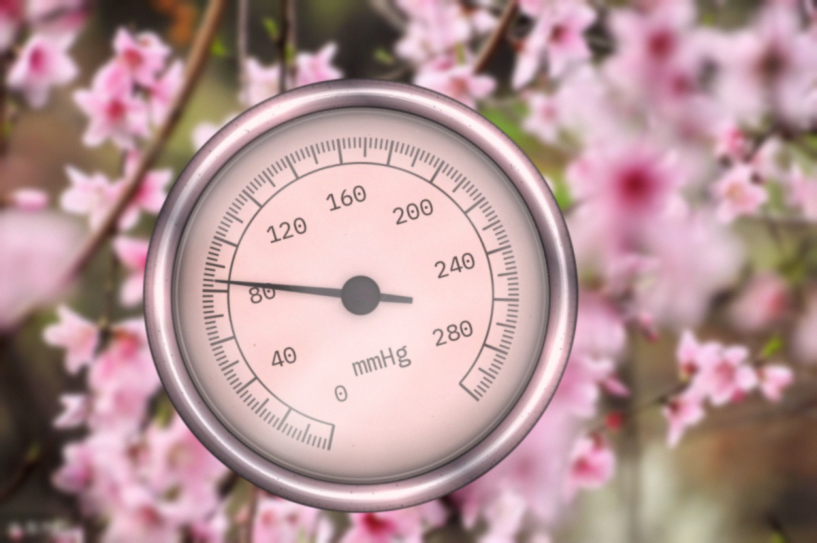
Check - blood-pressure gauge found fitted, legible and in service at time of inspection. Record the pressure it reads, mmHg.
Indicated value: 84 mmHg
